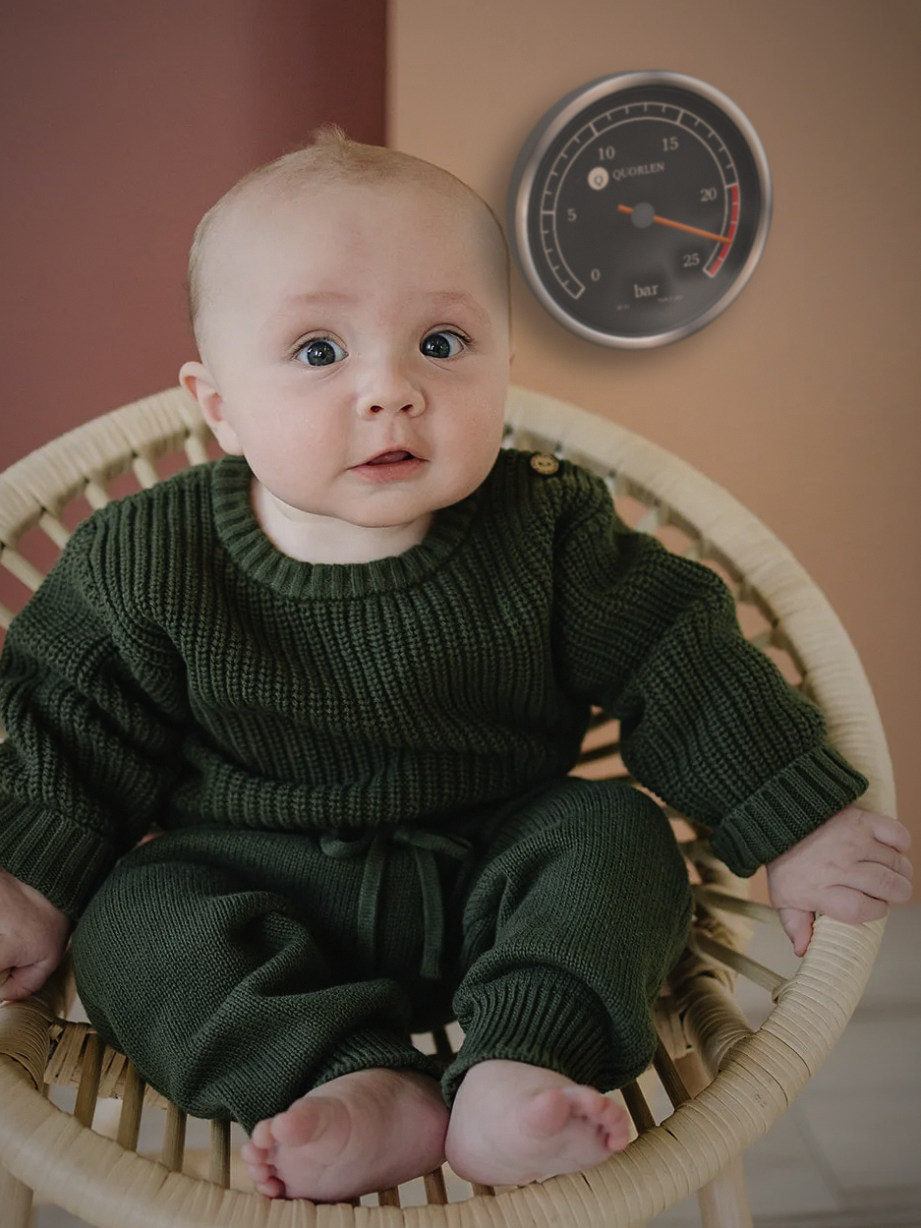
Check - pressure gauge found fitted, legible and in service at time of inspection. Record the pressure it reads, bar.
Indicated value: 23 bar
